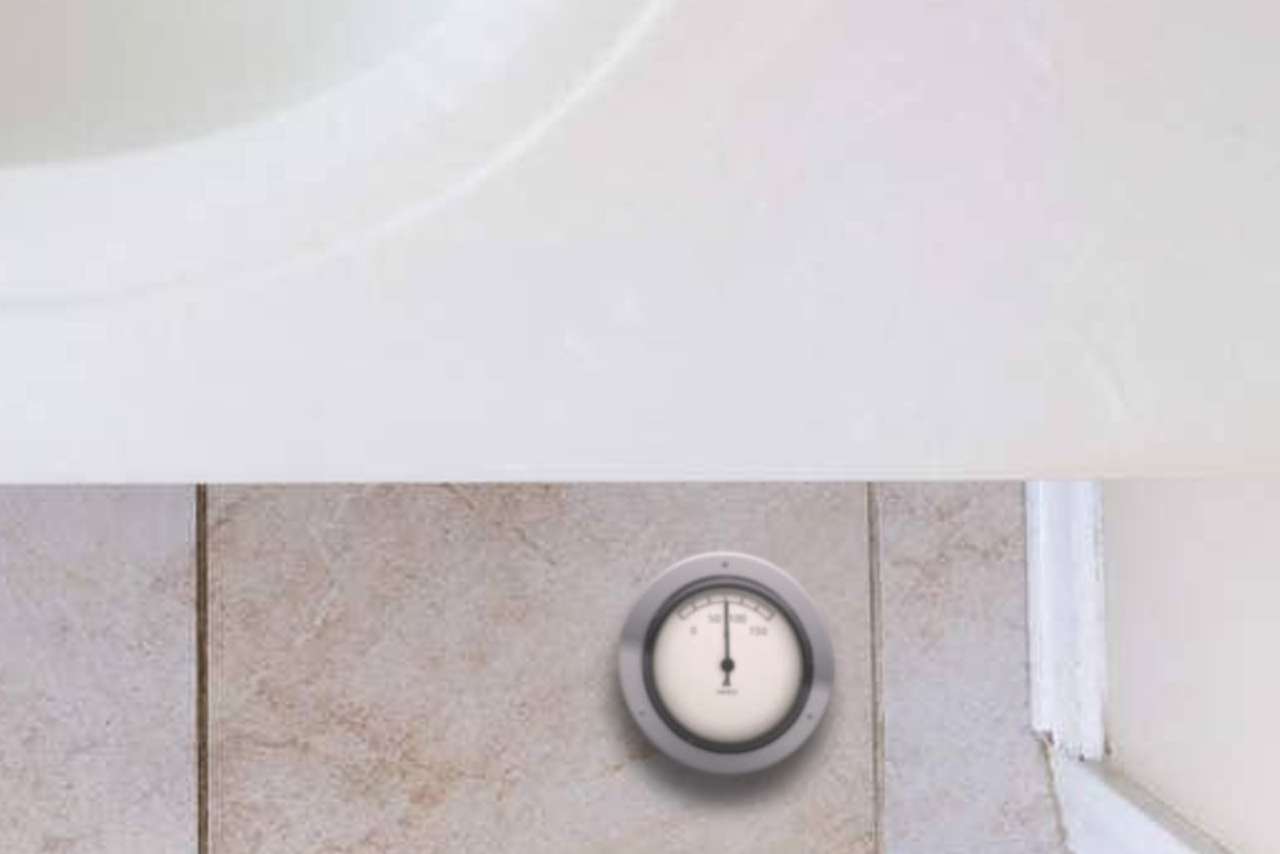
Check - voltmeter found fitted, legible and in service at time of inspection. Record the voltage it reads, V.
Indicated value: 75 V
